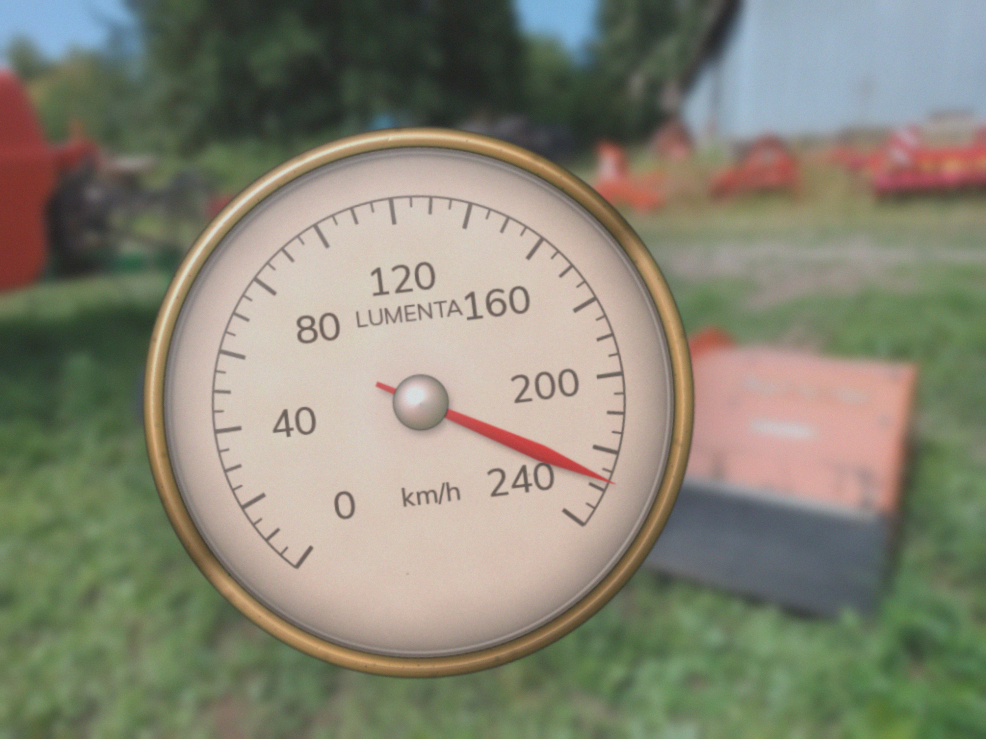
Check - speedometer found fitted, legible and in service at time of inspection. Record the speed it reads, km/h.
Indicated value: 227.5 km/h
